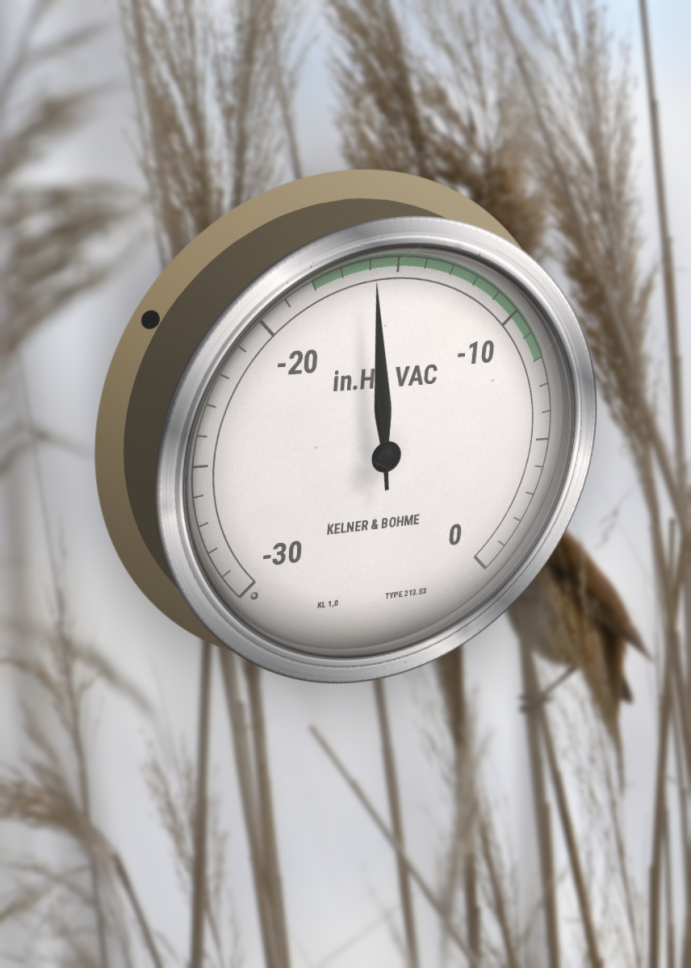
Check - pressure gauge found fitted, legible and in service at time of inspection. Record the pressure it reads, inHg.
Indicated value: -16 inHg
